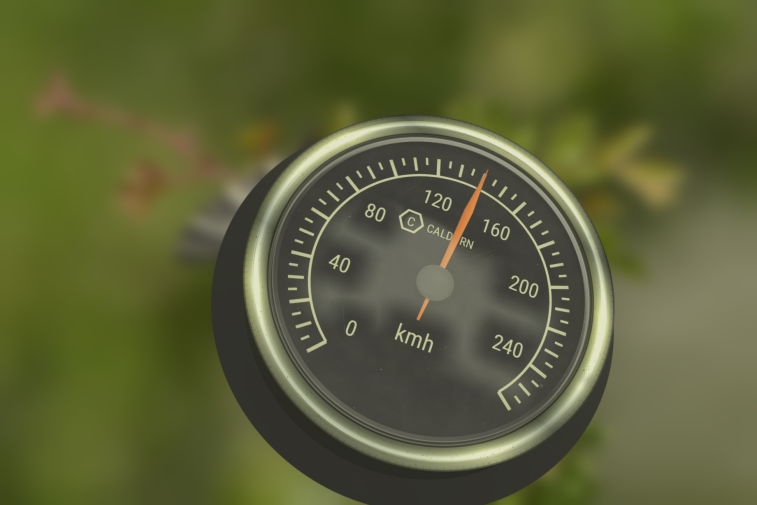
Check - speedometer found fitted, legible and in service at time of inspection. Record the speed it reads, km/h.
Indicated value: 140 km/h
